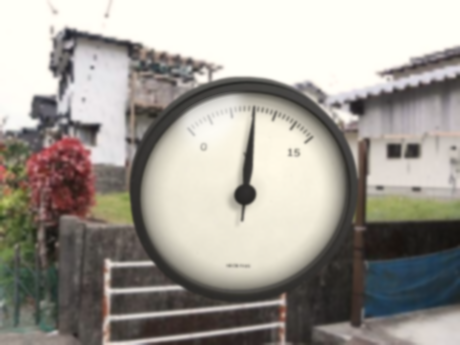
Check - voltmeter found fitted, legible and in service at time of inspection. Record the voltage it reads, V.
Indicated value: 7.5 V
